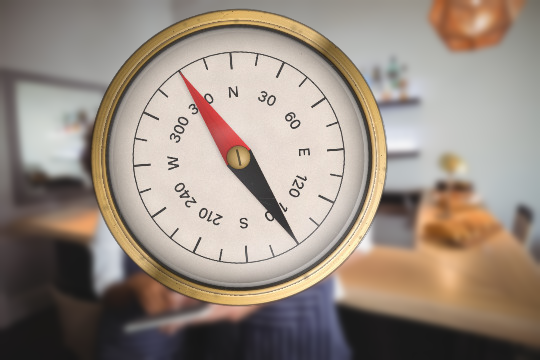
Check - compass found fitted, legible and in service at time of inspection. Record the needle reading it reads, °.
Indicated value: 330 °
